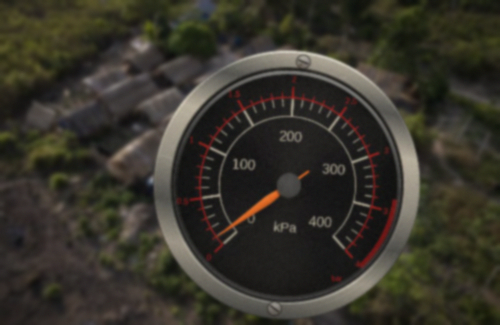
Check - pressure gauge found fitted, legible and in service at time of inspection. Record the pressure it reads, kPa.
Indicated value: 10 kPa
